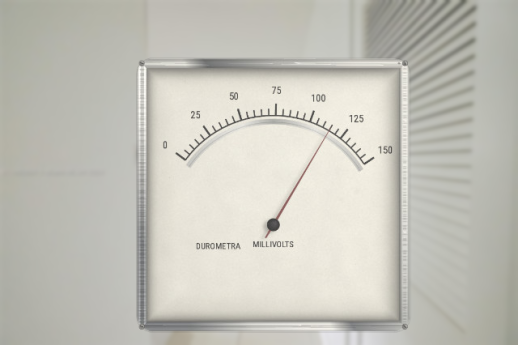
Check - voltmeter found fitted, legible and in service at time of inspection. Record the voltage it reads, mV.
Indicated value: 115 mV
